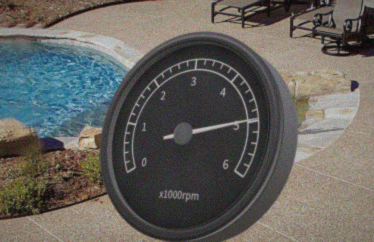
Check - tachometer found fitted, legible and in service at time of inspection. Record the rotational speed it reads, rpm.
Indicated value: 5000 rpm
